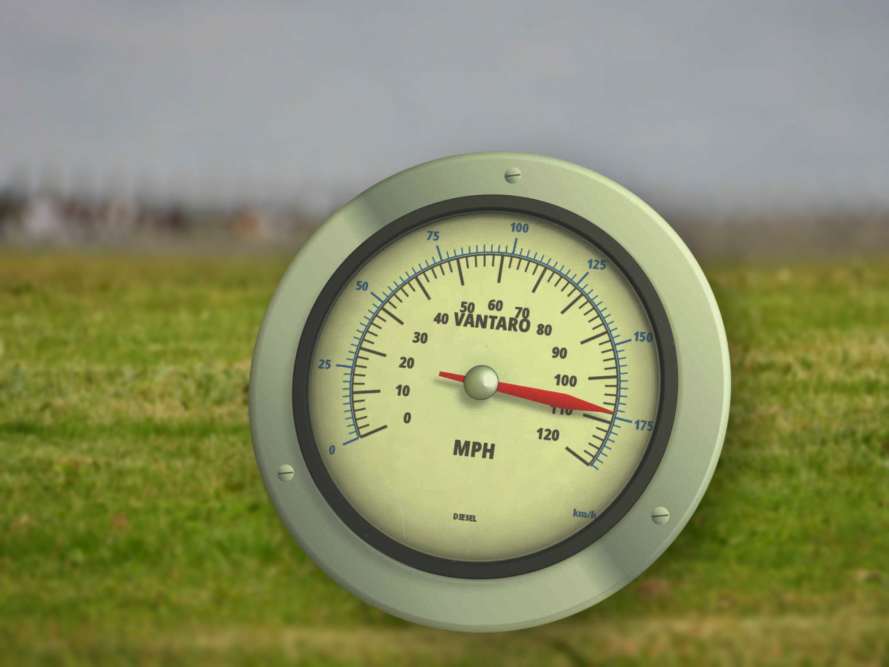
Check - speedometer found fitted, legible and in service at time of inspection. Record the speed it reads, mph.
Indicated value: 108 mph
